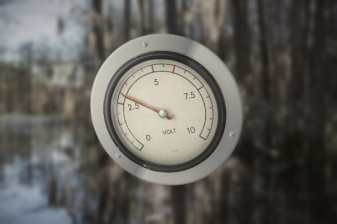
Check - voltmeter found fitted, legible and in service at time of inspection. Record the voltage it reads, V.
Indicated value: 3 V
